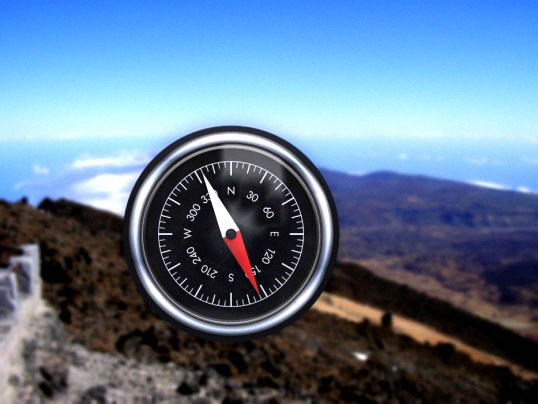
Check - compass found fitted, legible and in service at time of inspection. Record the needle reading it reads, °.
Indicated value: 155 °
